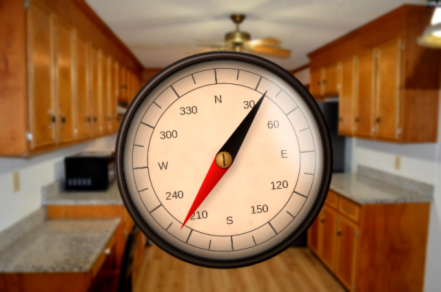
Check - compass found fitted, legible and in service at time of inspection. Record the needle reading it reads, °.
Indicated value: 217.5 °
